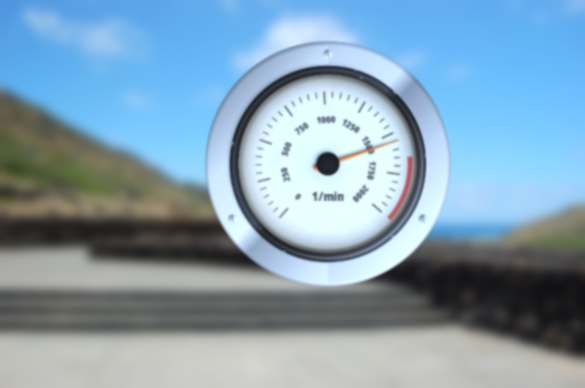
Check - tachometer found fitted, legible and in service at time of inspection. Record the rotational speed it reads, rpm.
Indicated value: 1550 rpm
